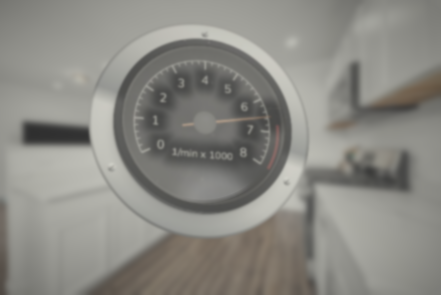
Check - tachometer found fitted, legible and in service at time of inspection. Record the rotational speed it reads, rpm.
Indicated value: 6600 rpm
